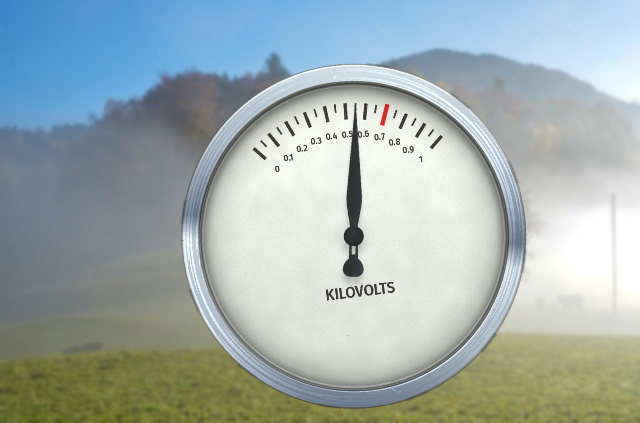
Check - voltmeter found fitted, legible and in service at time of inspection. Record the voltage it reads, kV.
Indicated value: 0.55 kV
